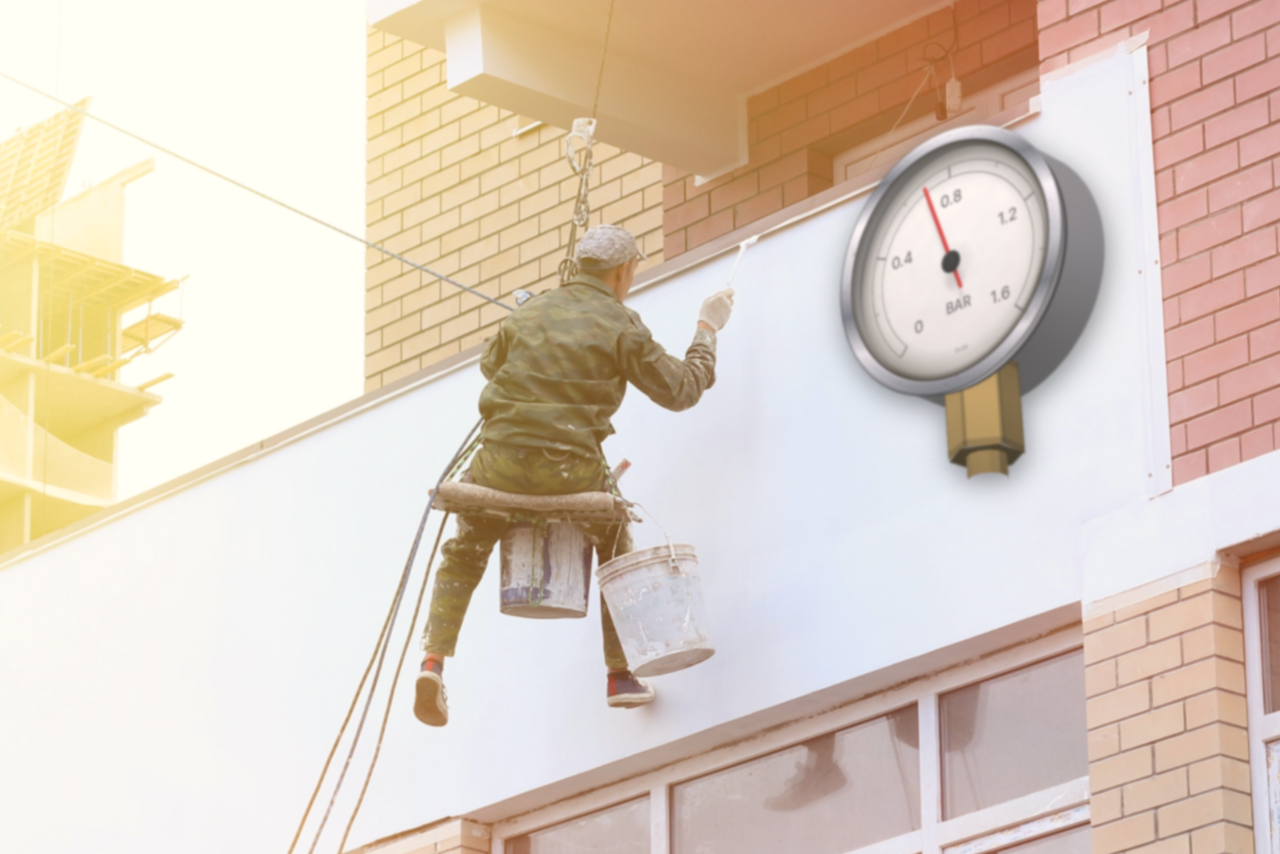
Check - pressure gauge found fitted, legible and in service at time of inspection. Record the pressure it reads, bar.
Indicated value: 0.7 bar
